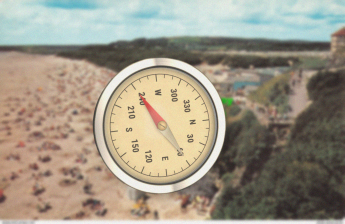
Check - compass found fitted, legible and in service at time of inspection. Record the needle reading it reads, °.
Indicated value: 240 °
